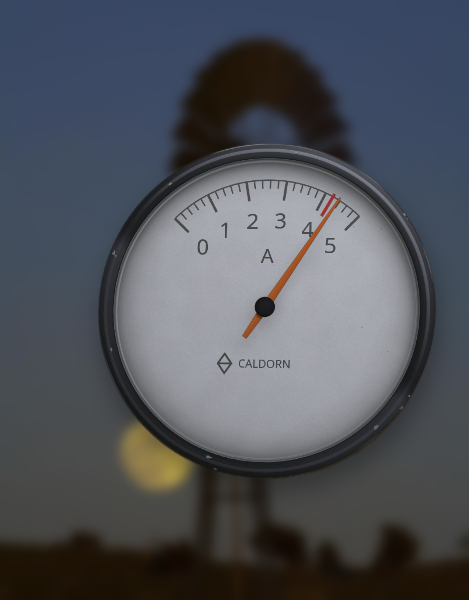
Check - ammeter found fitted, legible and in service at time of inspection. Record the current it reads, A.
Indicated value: 4.4 A
